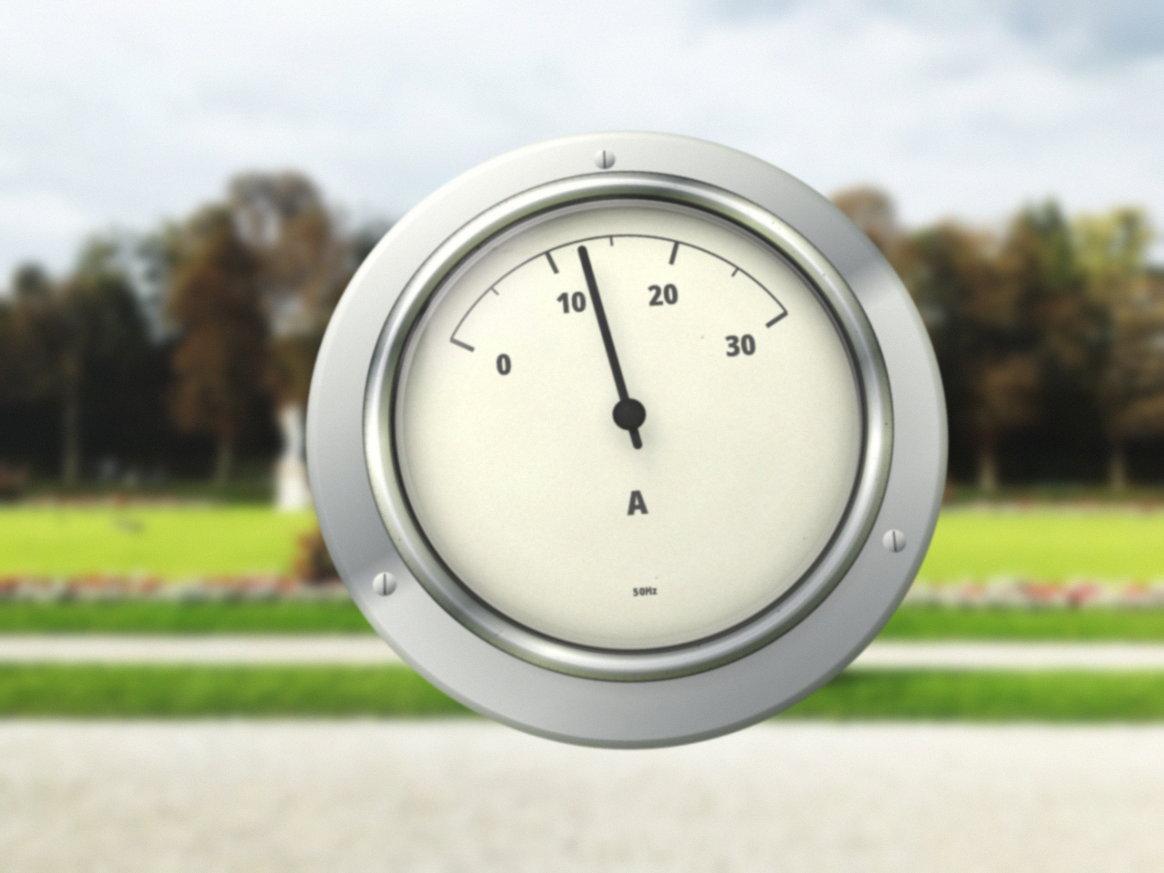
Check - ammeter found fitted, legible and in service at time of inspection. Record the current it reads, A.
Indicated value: 12.5 A
